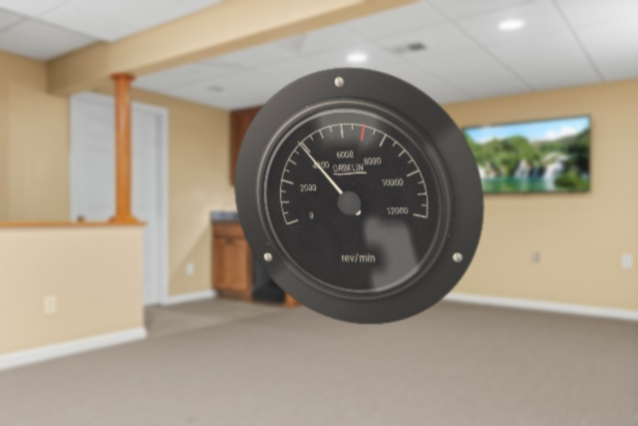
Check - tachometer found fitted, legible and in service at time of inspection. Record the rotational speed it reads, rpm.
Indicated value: 4000 rpm
